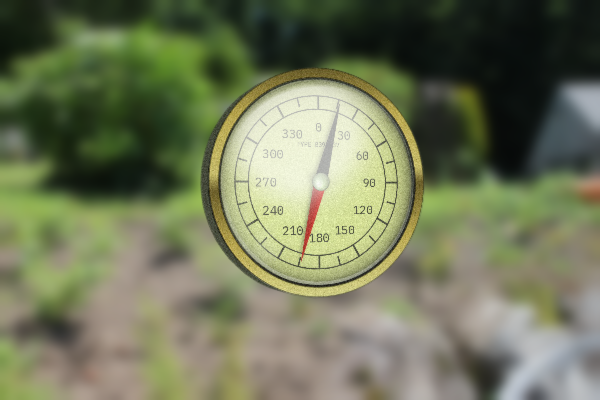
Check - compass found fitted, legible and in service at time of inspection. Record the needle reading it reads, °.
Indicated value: 195 °
